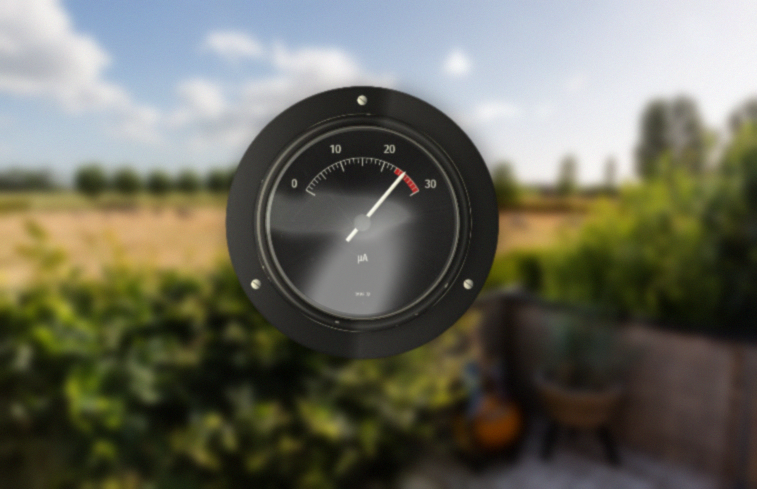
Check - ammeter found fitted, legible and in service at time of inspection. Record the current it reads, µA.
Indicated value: 25 µA
